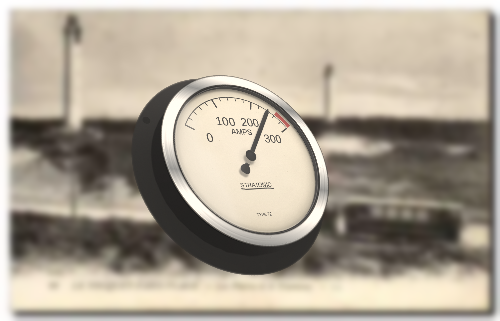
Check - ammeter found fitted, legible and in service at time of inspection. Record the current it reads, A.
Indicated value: 240 A
